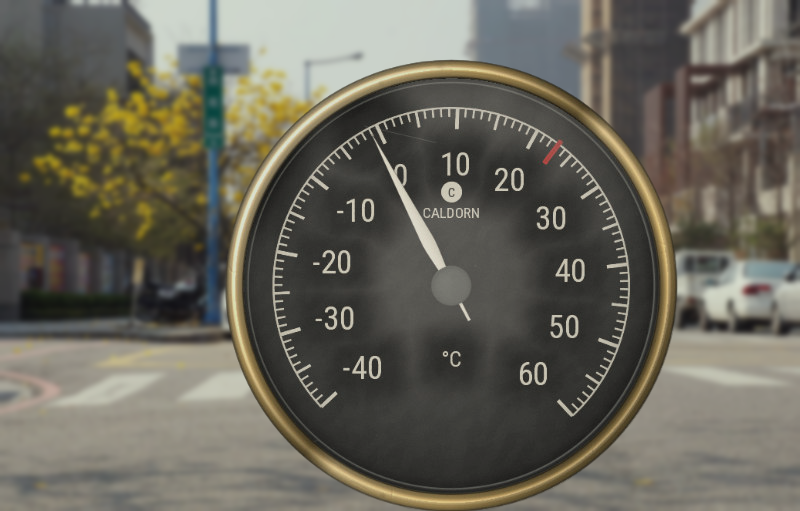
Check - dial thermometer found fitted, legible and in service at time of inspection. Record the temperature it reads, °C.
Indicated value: -1 °C
